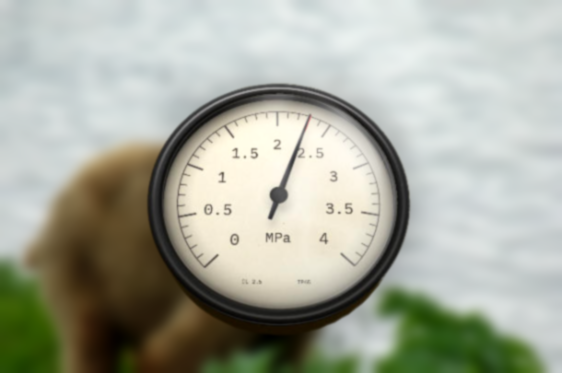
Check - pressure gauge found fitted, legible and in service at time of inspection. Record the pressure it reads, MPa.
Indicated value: 2.3 MPa
